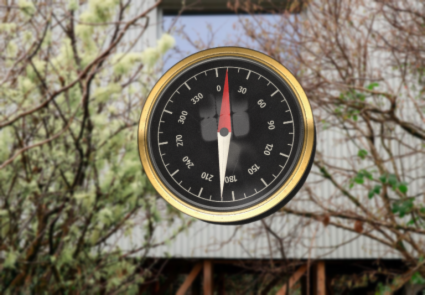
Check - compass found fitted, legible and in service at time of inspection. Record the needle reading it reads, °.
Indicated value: 10 °
